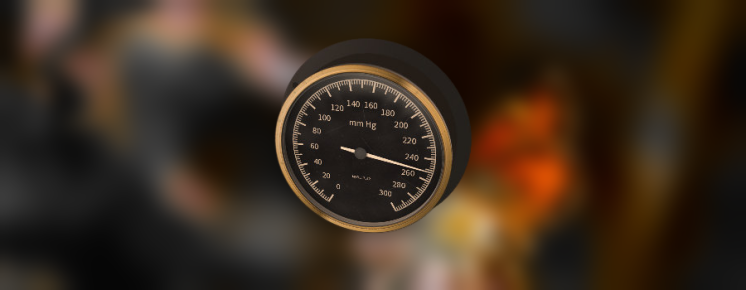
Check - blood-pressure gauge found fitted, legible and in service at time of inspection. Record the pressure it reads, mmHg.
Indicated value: 250 mmHg
